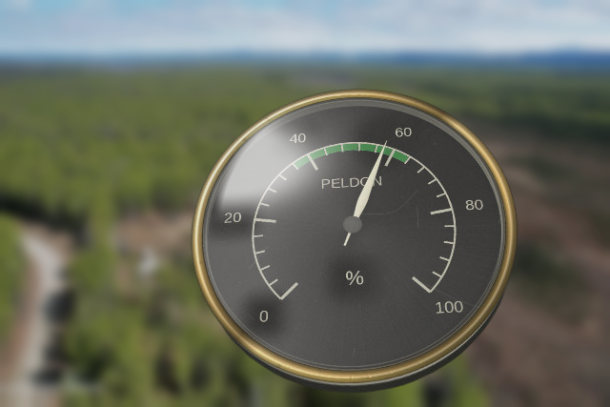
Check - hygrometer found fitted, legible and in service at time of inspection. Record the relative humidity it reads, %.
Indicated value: 58 %
